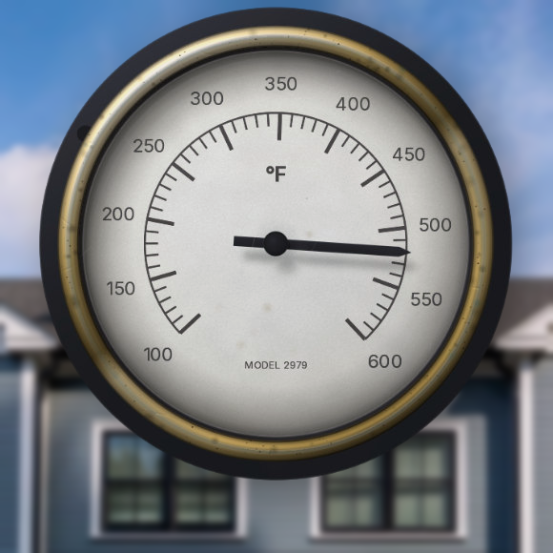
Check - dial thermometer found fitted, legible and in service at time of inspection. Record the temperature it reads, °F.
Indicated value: 520 °F
